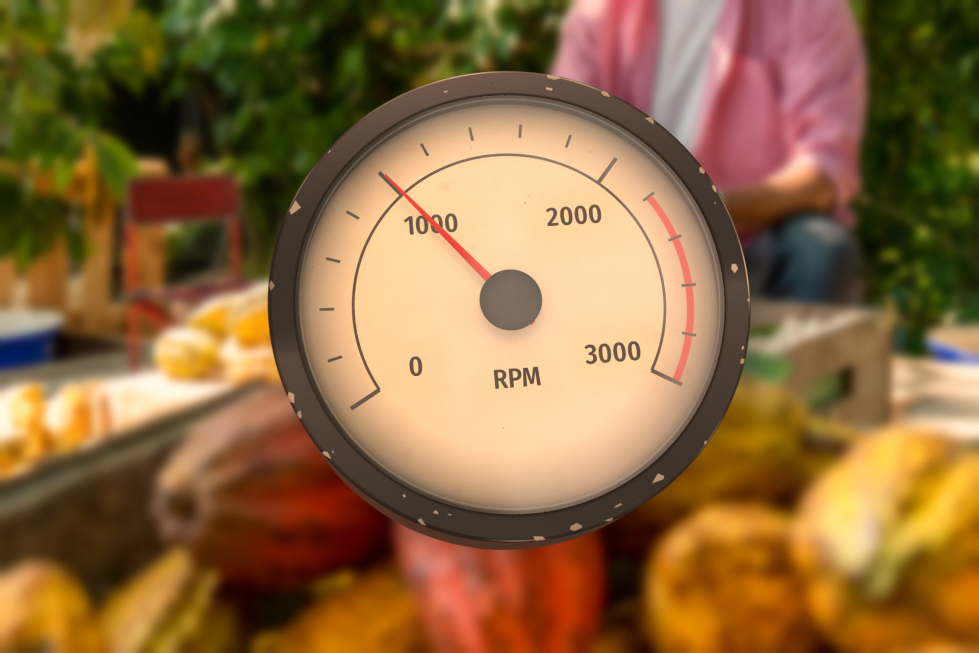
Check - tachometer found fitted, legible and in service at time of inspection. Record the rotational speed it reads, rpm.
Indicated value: 1000 rpm
